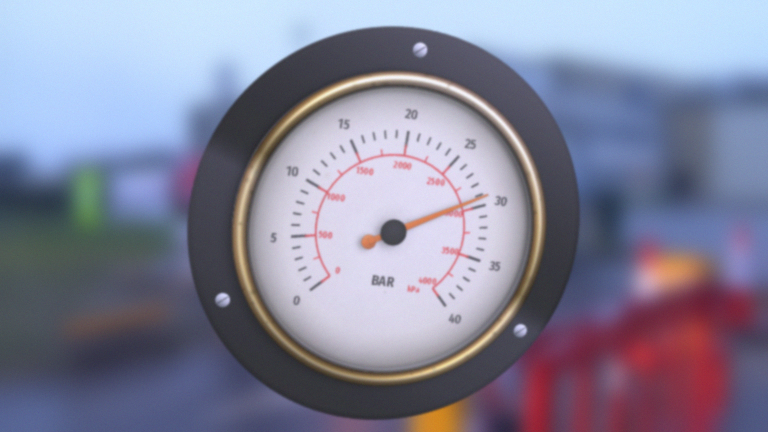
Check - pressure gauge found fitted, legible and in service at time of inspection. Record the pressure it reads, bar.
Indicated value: 29 bar
